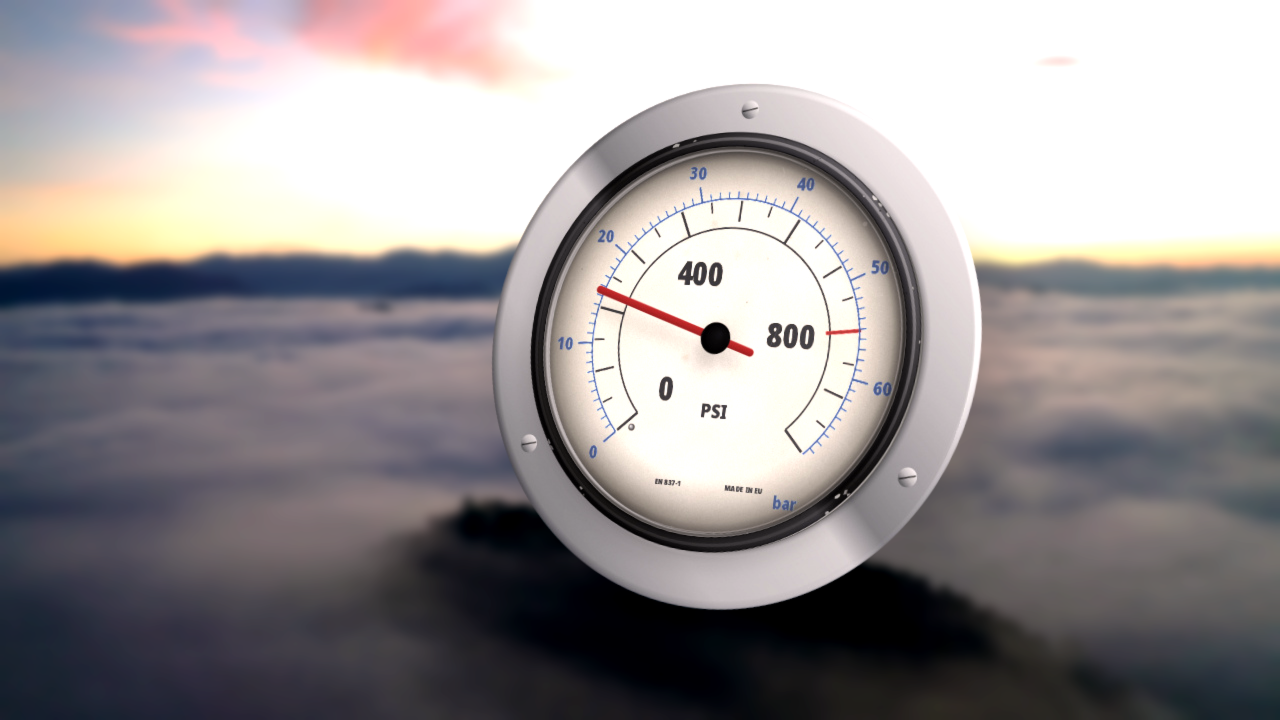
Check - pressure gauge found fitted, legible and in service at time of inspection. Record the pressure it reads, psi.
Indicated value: 225 psi
